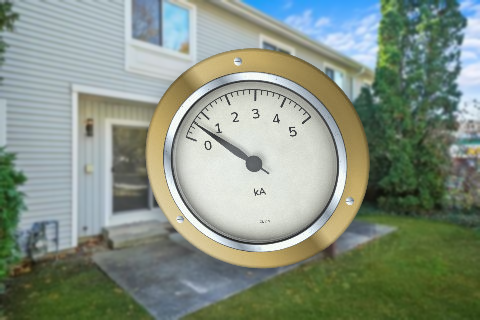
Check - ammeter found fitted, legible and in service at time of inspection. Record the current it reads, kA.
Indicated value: 0.6 kA
